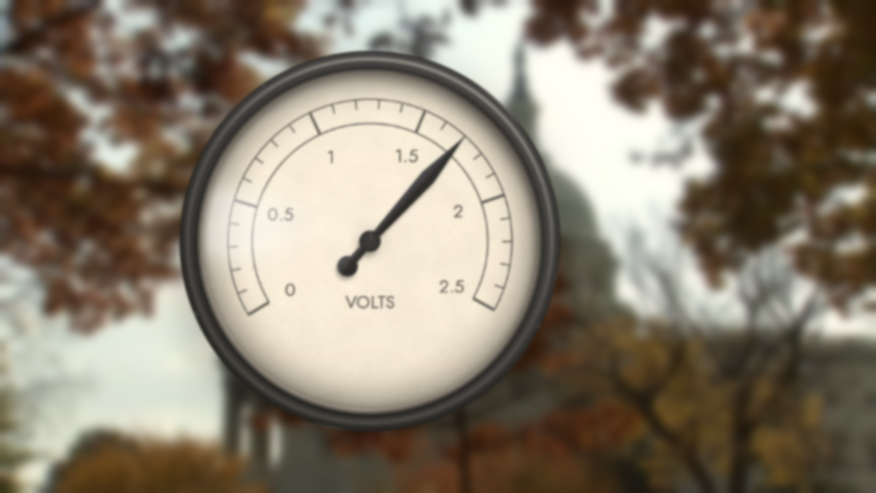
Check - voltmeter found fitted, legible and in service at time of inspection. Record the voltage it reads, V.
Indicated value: 1.7 V
